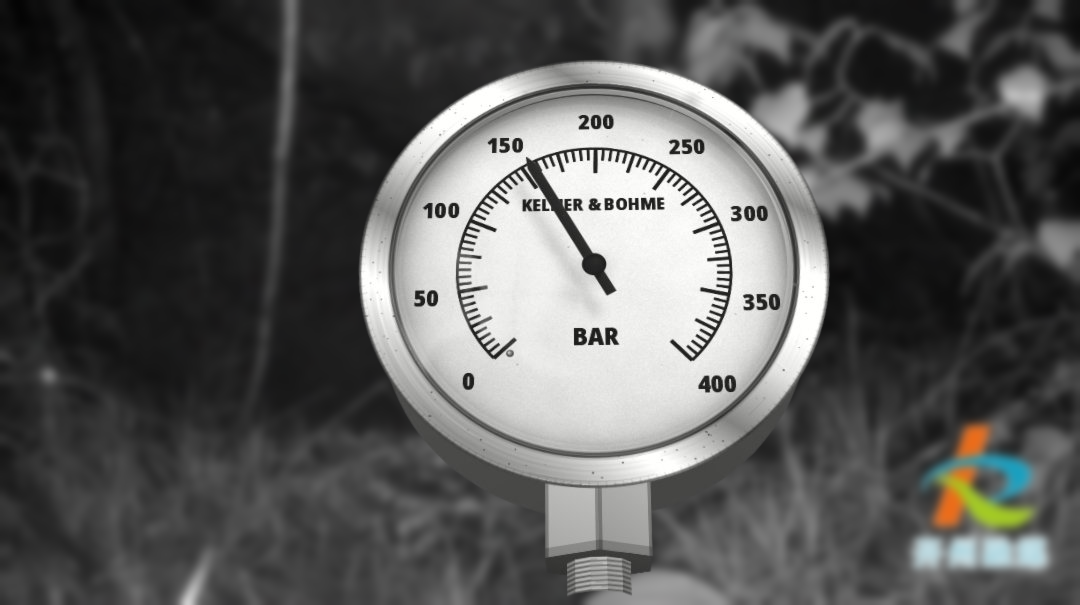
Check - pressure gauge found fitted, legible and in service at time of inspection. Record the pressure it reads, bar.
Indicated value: 155 bar
